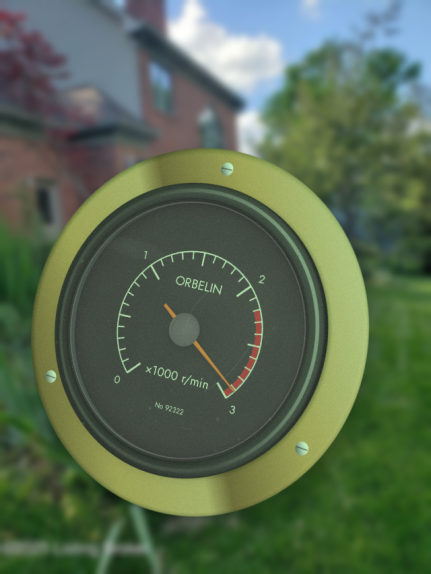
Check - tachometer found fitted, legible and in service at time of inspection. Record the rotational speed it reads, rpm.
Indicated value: 2900 rpm
